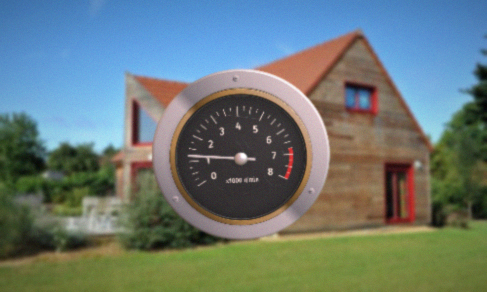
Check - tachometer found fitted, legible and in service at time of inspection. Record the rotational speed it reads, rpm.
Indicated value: 1250 rpm
